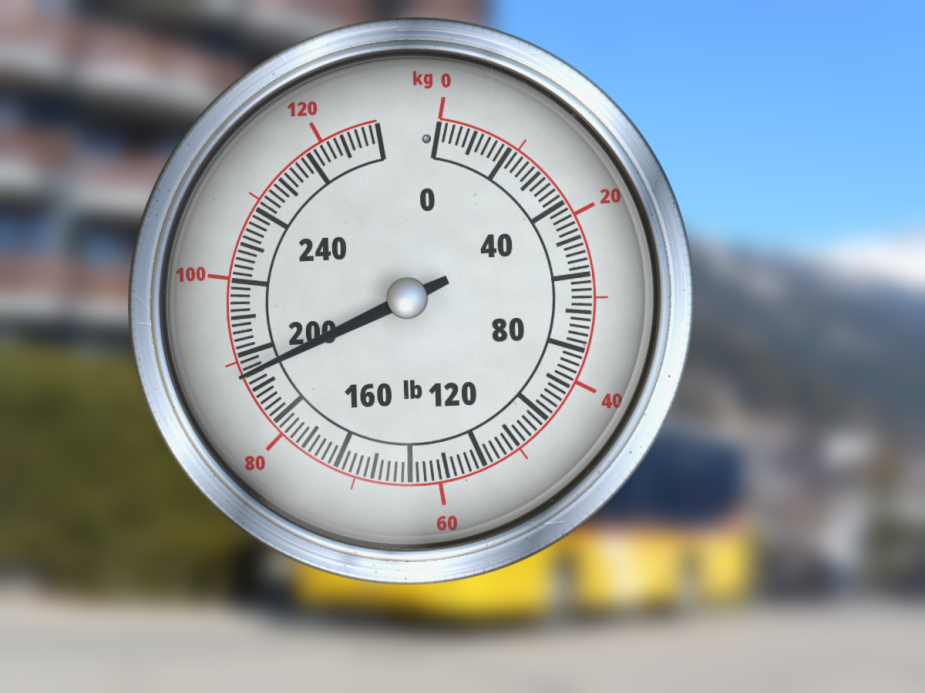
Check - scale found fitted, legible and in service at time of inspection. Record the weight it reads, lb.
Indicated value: 194 lb
